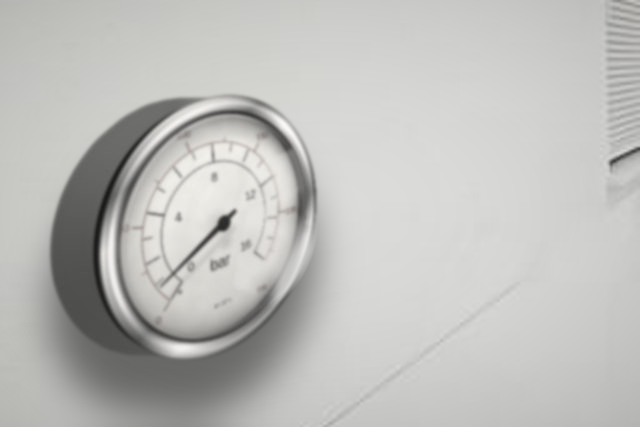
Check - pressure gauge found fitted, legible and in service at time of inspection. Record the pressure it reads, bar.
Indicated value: 1 bar
